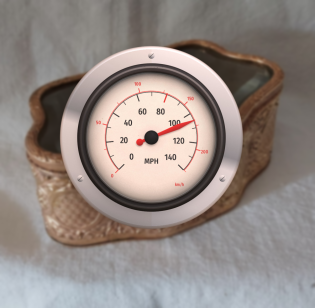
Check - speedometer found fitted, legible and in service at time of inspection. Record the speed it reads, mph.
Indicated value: 105 mph
